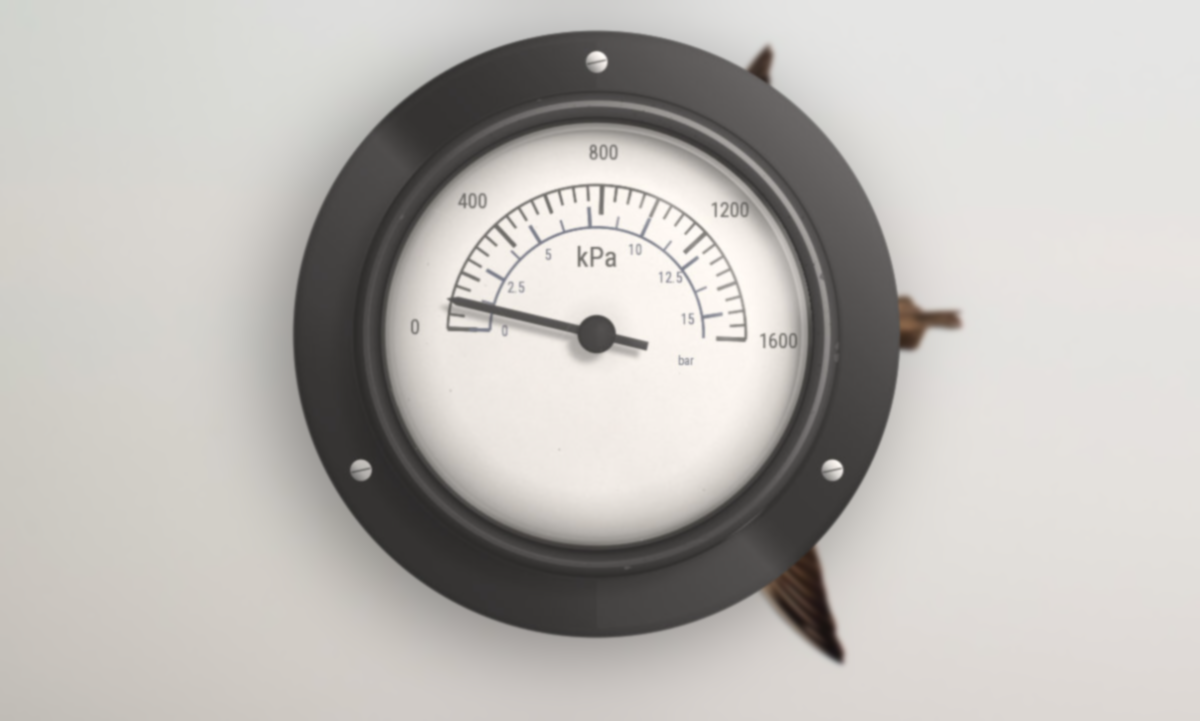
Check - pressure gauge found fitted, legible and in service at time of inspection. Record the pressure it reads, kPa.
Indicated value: 100 kPa
